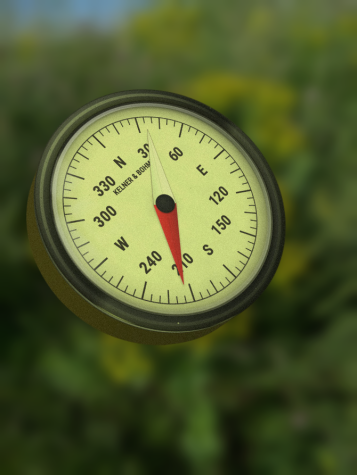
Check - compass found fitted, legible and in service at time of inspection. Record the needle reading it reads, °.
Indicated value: 215 °
